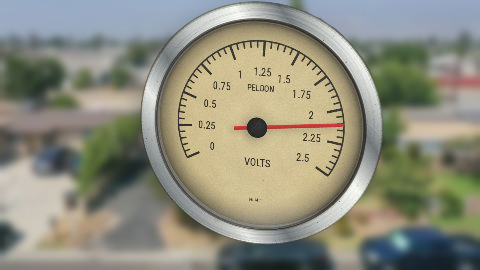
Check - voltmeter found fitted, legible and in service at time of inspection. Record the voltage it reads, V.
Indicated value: 2.1 V
